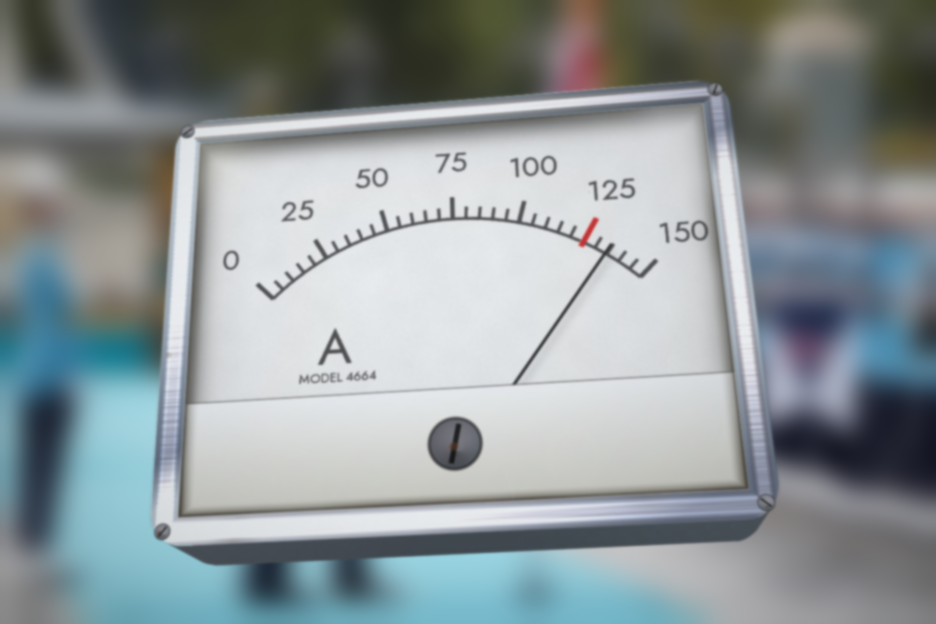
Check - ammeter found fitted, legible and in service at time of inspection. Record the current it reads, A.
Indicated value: 135 A
